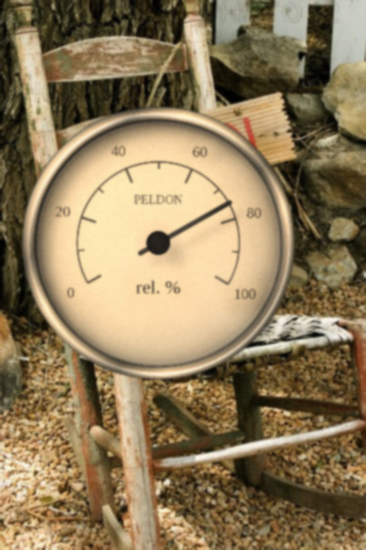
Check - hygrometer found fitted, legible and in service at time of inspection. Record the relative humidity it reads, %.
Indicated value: 75 %
